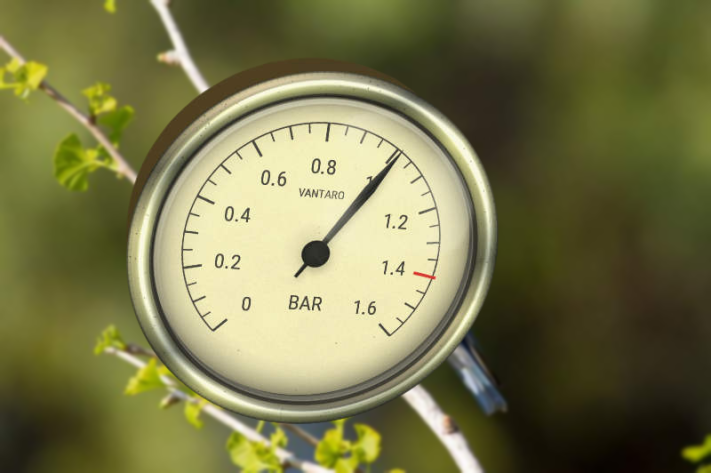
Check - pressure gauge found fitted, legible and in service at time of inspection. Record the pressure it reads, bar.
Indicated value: 1 bar
